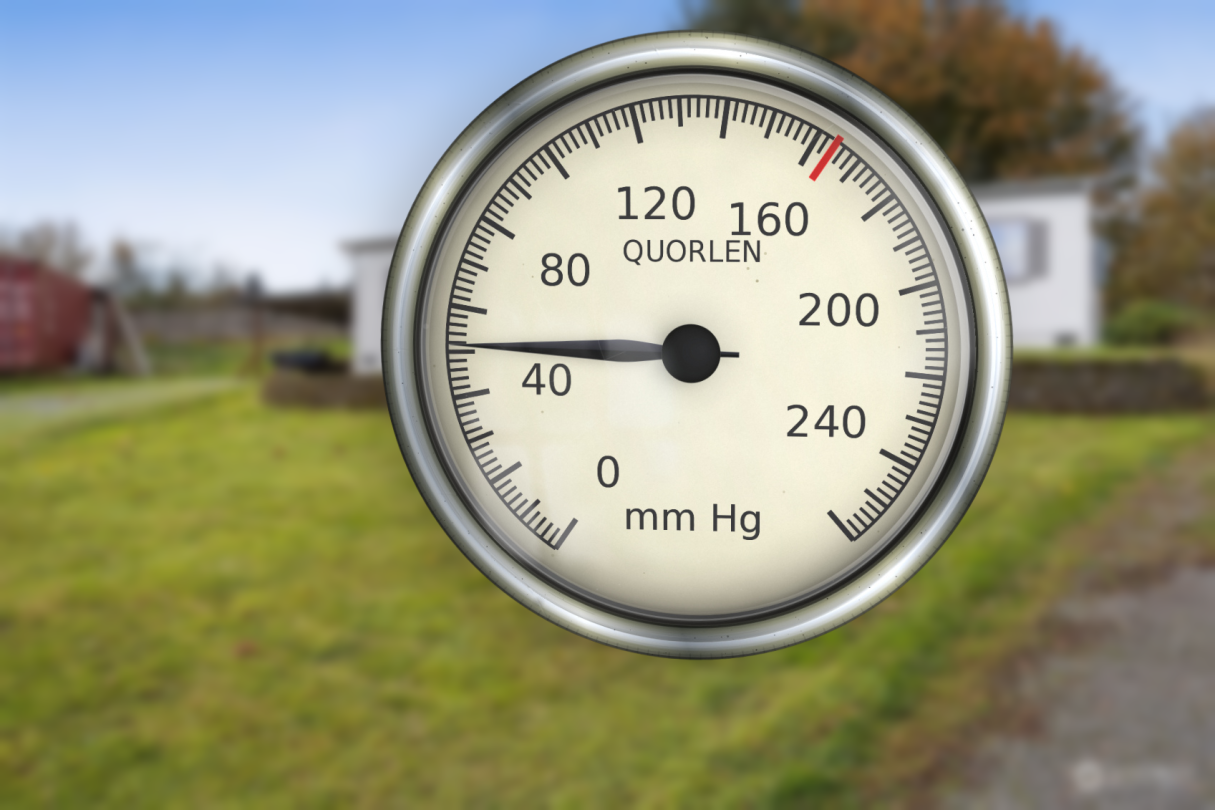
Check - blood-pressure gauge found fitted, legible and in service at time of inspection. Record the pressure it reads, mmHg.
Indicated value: 52 mmHg
